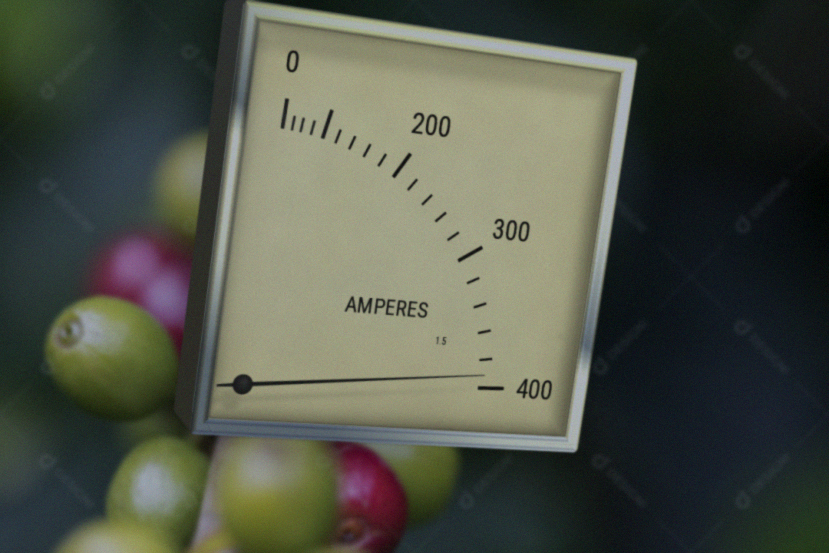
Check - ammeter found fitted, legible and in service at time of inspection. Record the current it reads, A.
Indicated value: 390 A
